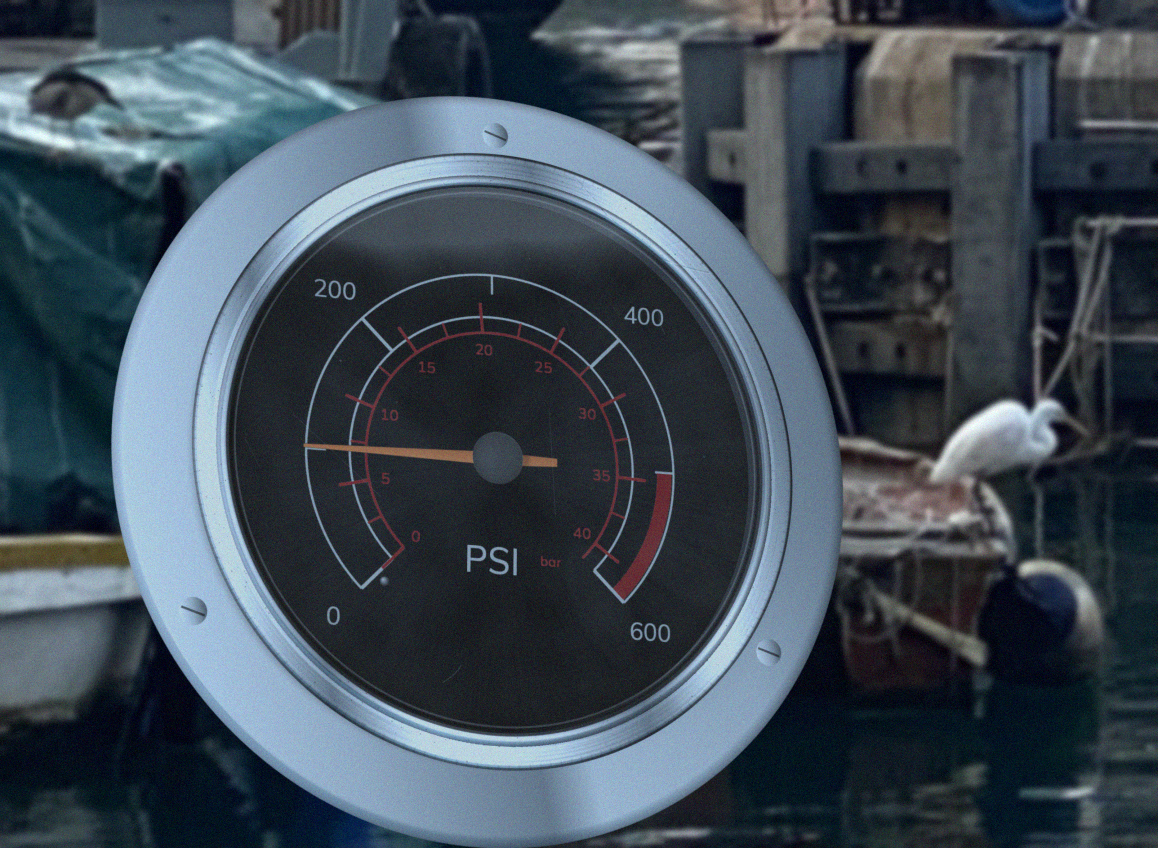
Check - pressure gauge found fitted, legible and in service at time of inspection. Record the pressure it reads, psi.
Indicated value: 100 psi
